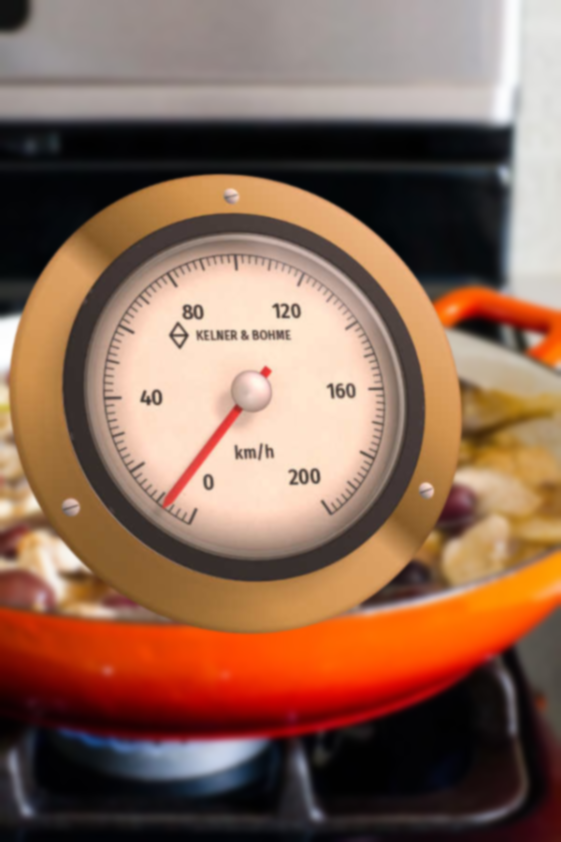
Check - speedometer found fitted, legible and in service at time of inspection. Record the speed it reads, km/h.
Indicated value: 8 km/h
